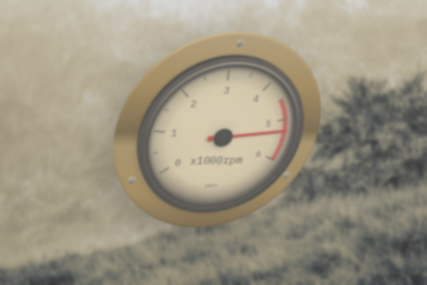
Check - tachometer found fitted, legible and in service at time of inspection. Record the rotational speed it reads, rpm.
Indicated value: 5250 rpm
